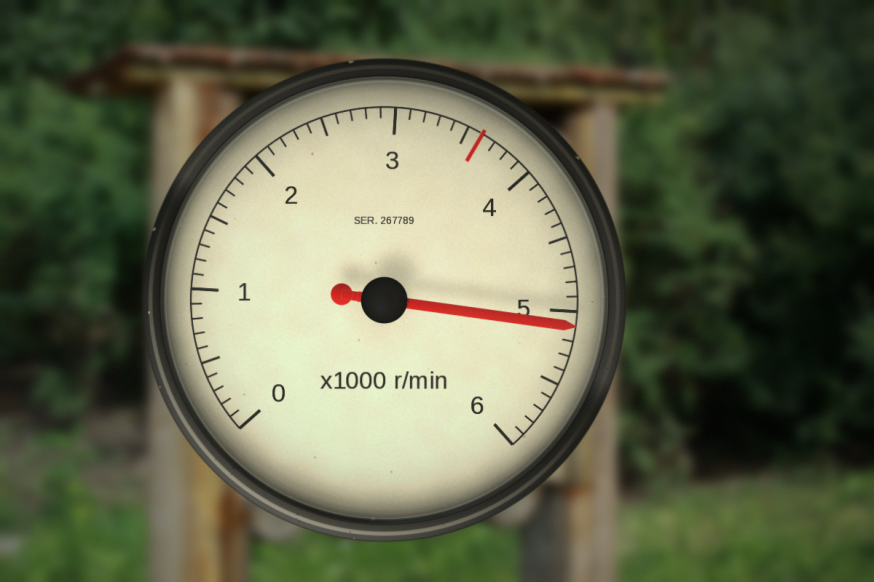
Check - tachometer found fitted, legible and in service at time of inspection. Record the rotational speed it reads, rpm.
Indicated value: 5100 rpm
